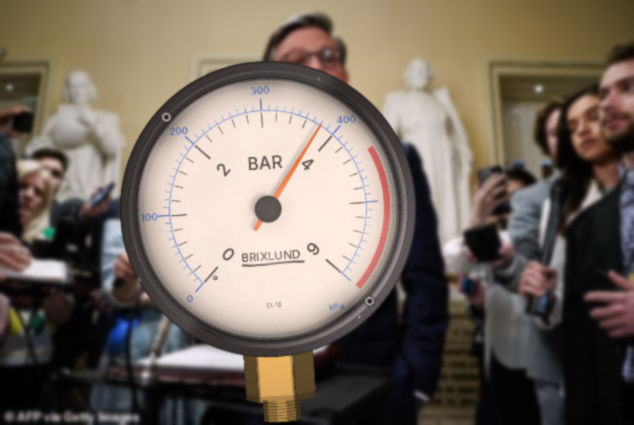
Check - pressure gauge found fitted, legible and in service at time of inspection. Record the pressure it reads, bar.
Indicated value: 3.8 bar
